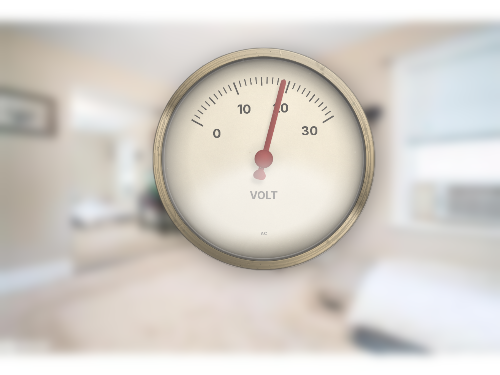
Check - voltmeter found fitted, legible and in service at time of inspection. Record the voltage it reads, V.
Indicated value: 19 V
